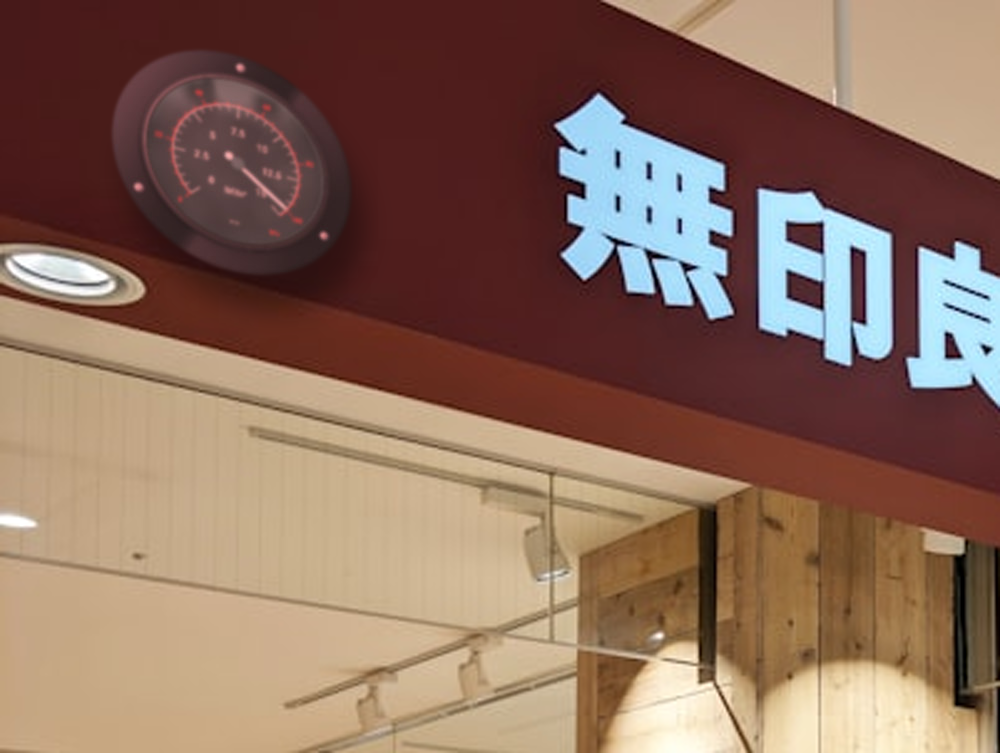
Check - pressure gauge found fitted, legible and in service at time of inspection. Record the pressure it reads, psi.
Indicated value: 14.5 psi
